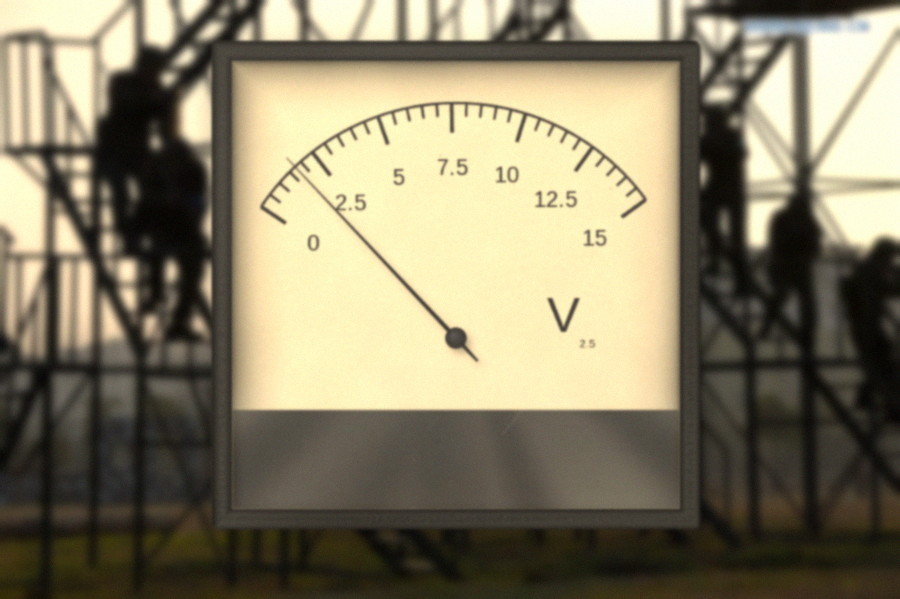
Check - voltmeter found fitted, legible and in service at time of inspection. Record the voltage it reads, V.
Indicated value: 1.75 V
